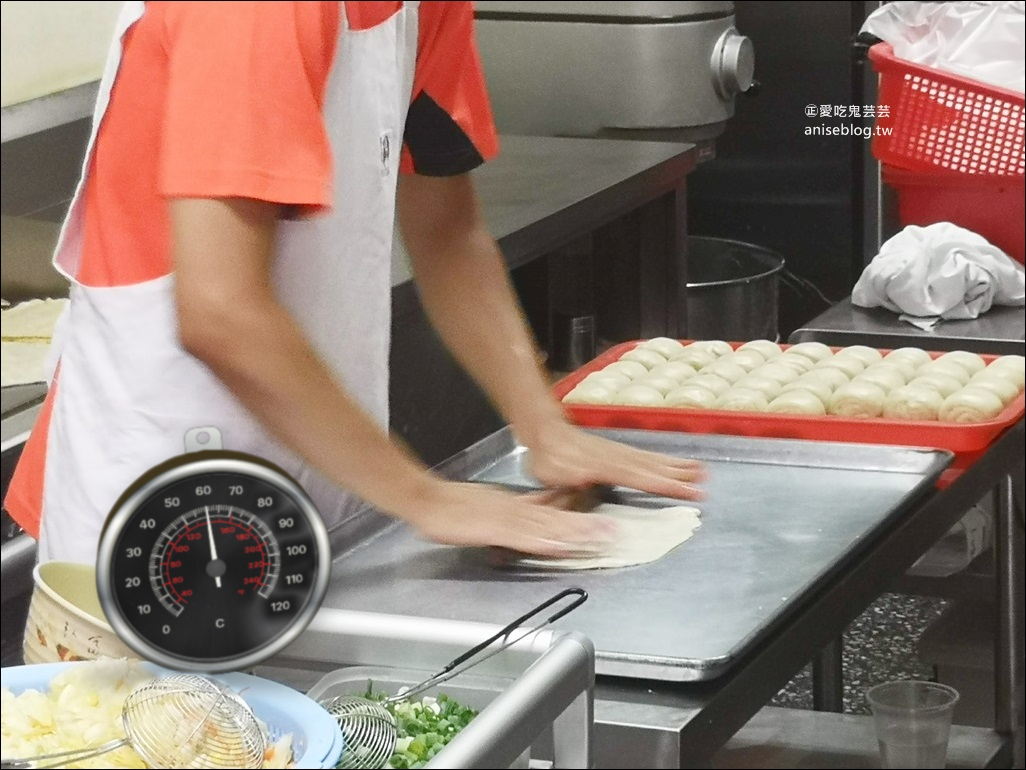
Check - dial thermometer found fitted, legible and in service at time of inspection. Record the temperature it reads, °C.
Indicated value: 60 °C
